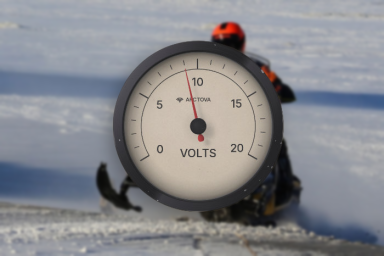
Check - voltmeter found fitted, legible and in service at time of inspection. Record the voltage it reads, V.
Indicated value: 9 V
